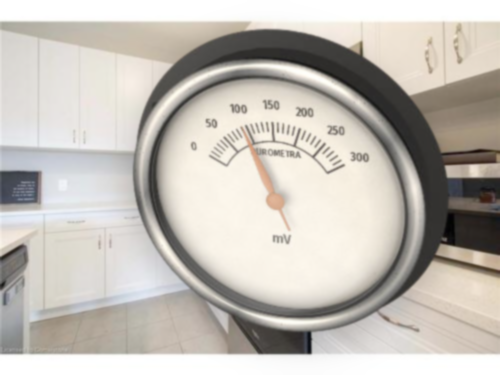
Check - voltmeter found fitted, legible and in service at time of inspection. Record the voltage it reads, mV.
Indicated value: 100 mV
